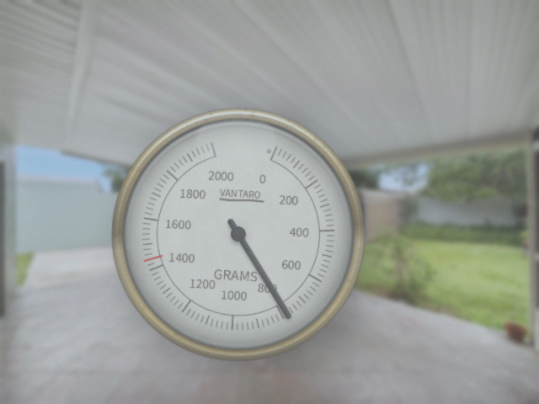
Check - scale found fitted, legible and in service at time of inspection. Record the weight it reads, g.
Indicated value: 780 g
